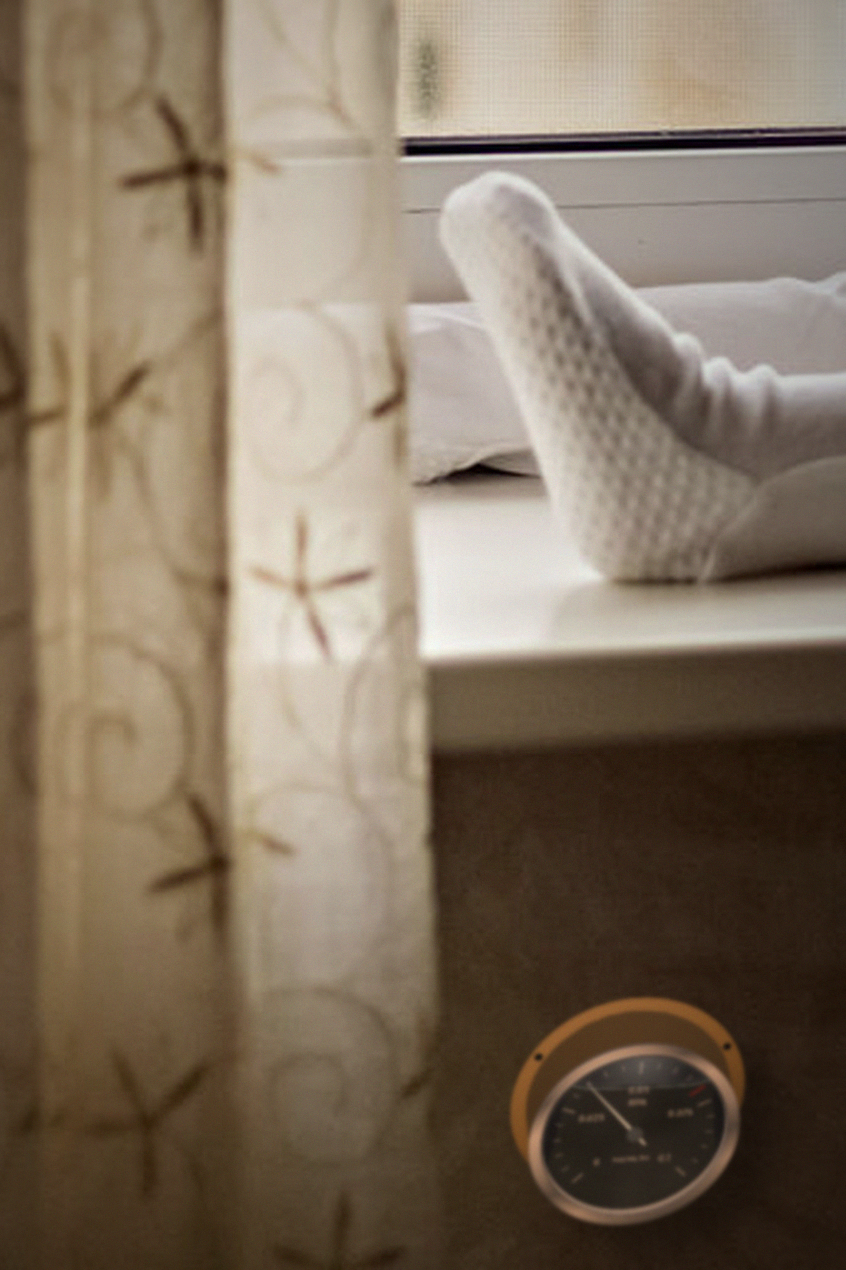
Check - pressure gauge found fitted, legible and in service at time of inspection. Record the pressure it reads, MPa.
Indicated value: 0.035 MPa
